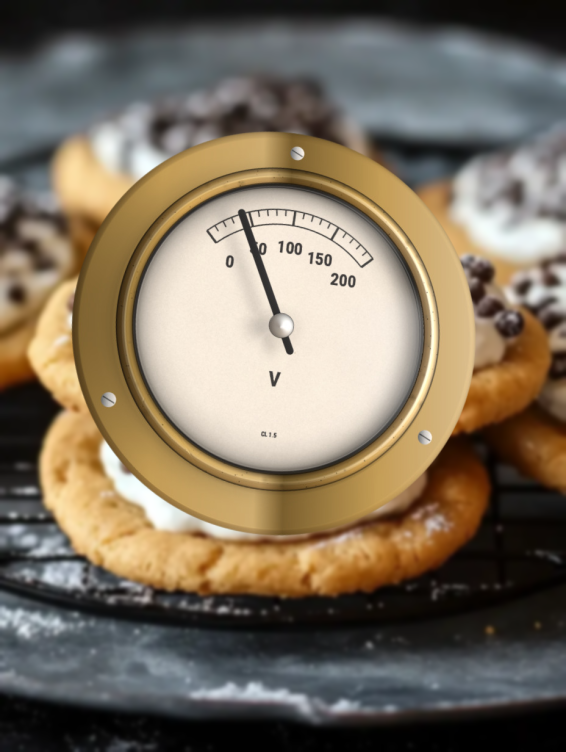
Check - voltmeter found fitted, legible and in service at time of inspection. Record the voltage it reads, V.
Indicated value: 40 V
